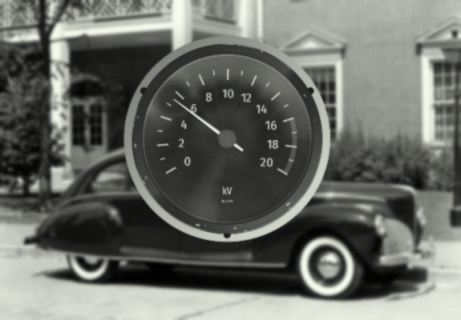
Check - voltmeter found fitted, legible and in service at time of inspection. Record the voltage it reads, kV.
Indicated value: 5.5 kV
